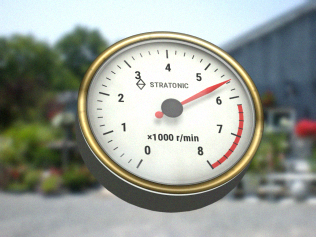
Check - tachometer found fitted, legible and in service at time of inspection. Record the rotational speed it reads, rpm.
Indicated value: 5600 rpm
